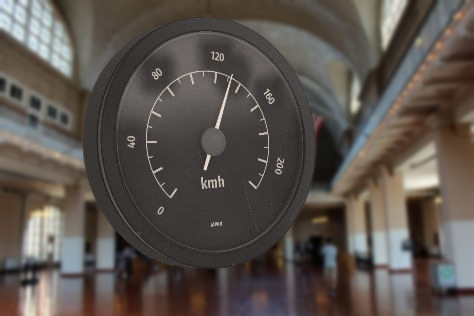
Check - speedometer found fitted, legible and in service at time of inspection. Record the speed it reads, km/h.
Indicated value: 130 km/h
